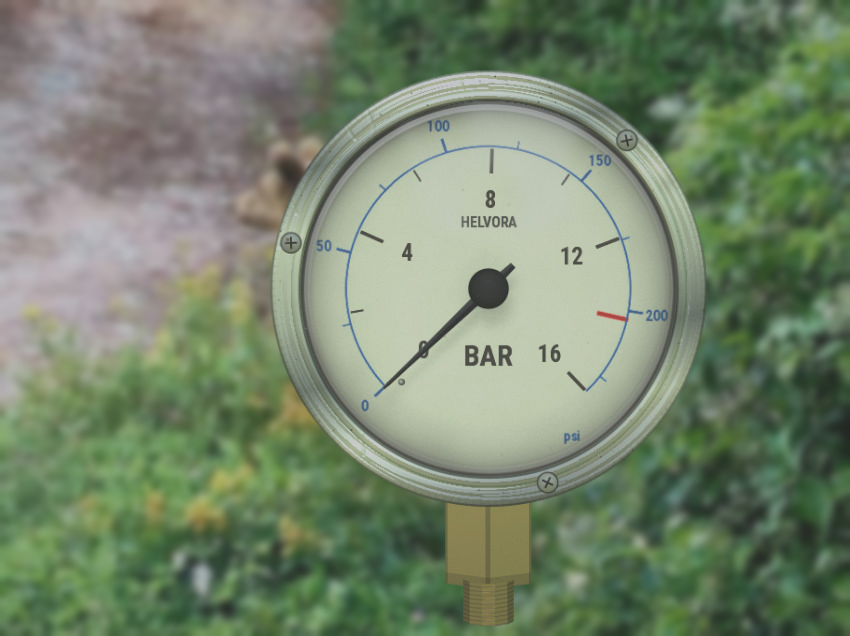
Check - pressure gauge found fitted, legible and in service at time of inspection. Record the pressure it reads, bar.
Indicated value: 0 bar
